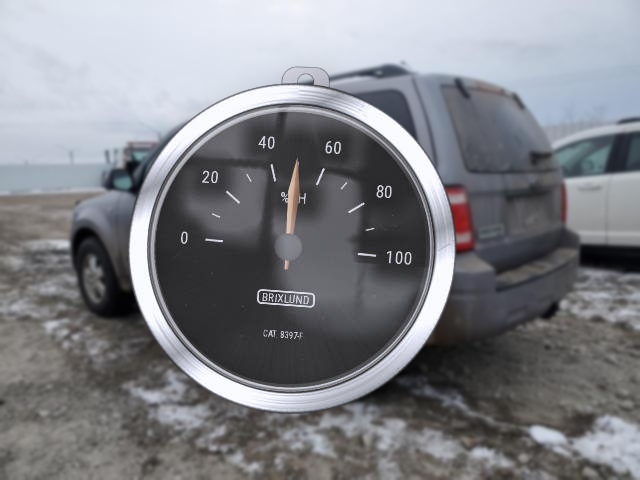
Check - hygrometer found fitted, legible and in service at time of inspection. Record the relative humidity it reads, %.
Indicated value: 50 %
